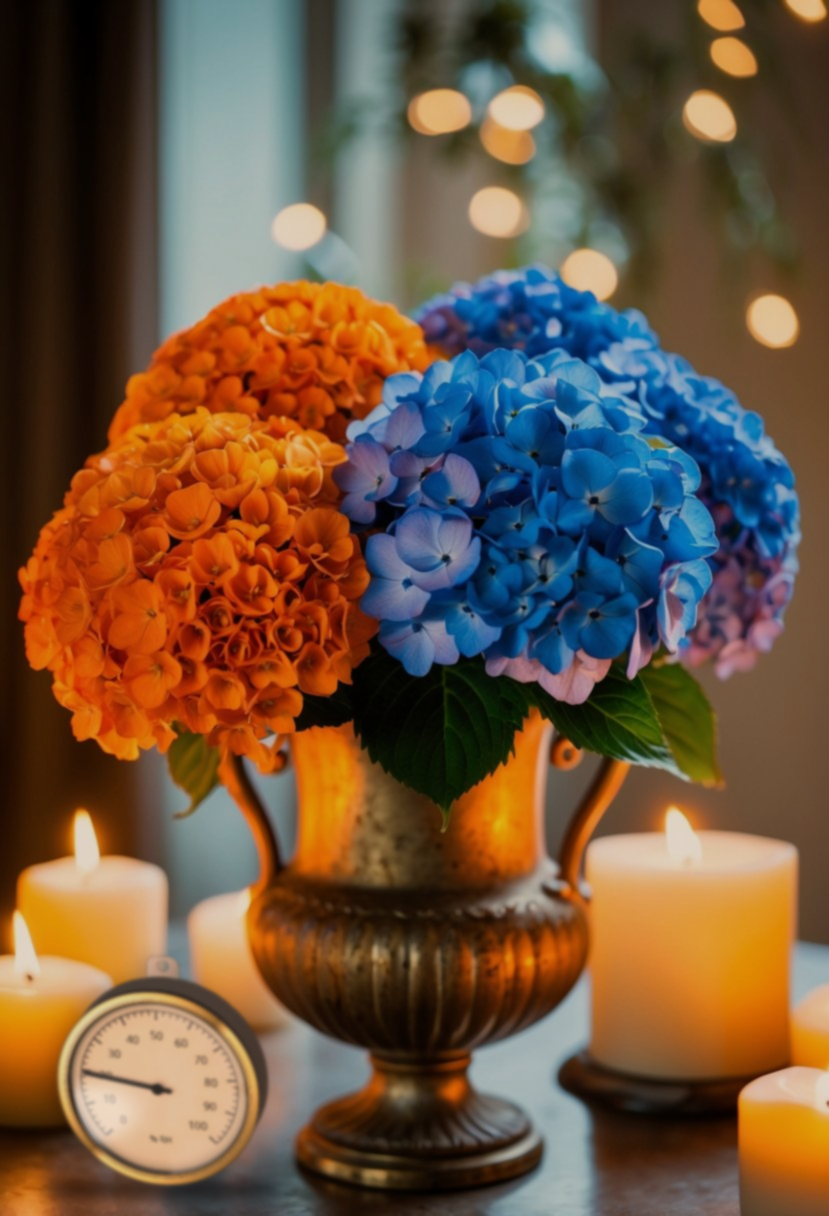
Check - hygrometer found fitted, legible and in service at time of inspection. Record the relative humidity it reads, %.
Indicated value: 20 %
